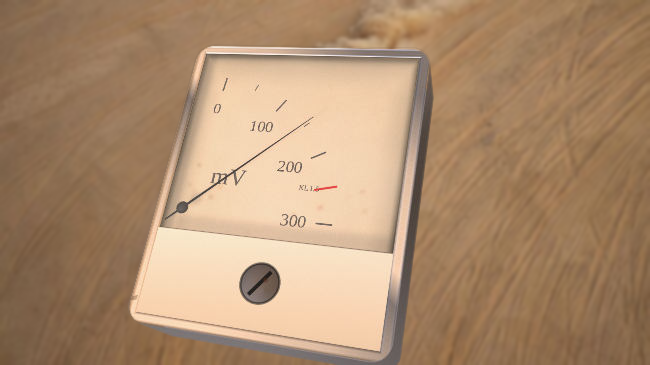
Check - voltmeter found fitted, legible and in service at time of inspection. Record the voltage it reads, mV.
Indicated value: 150 mV
